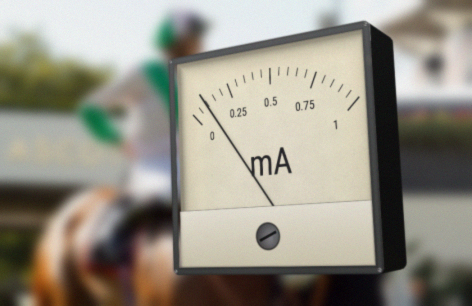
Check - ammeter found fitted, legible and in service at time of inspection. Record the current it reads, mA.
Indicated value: 0.1 mA
